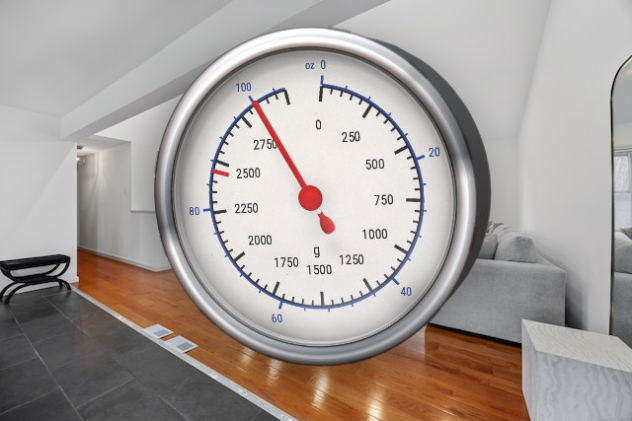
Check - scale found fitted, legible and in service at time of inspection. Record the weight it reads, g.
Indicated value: 2850 g
